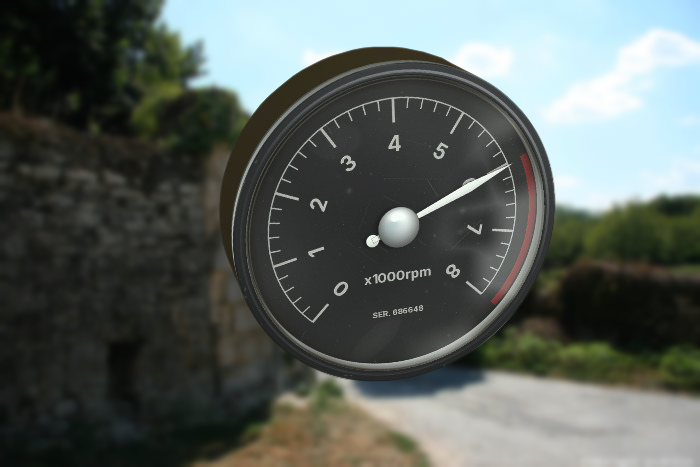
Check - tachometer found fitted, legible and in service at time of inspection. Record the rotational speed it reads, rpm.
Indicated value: 6000 rpm
